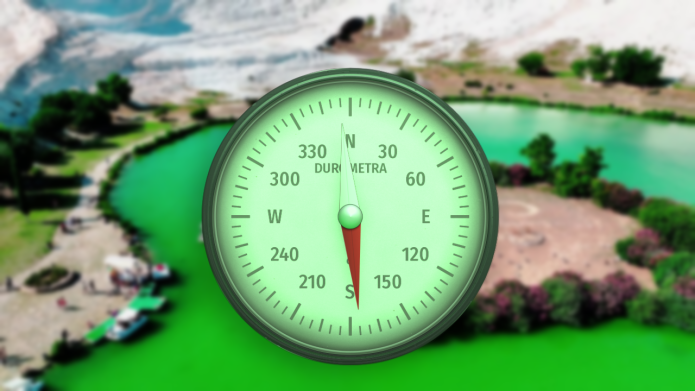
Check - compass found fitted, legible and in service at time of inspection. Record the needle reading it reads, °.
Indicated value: 175 °
